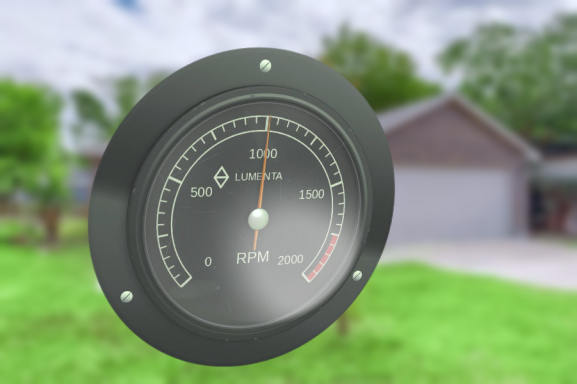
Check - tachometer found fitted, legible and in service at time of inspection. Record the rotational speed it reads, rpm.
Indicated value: 1000 rpm
